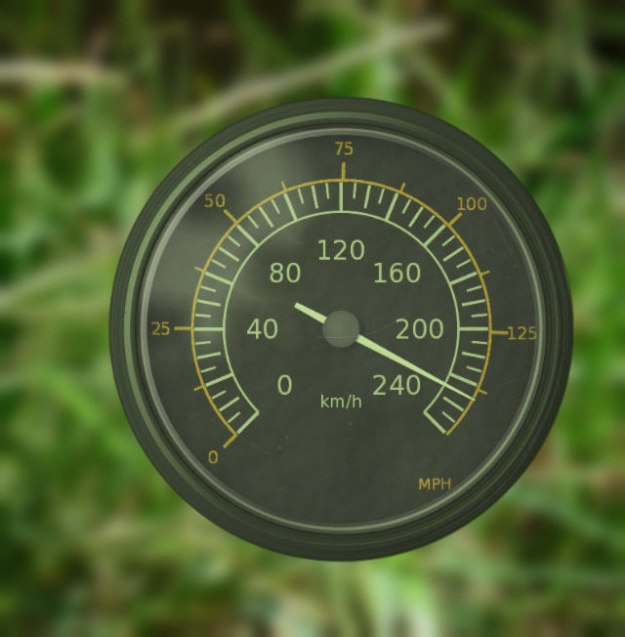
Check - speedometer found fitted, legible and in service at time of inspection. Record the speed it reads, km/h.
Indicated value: 225 km/h
